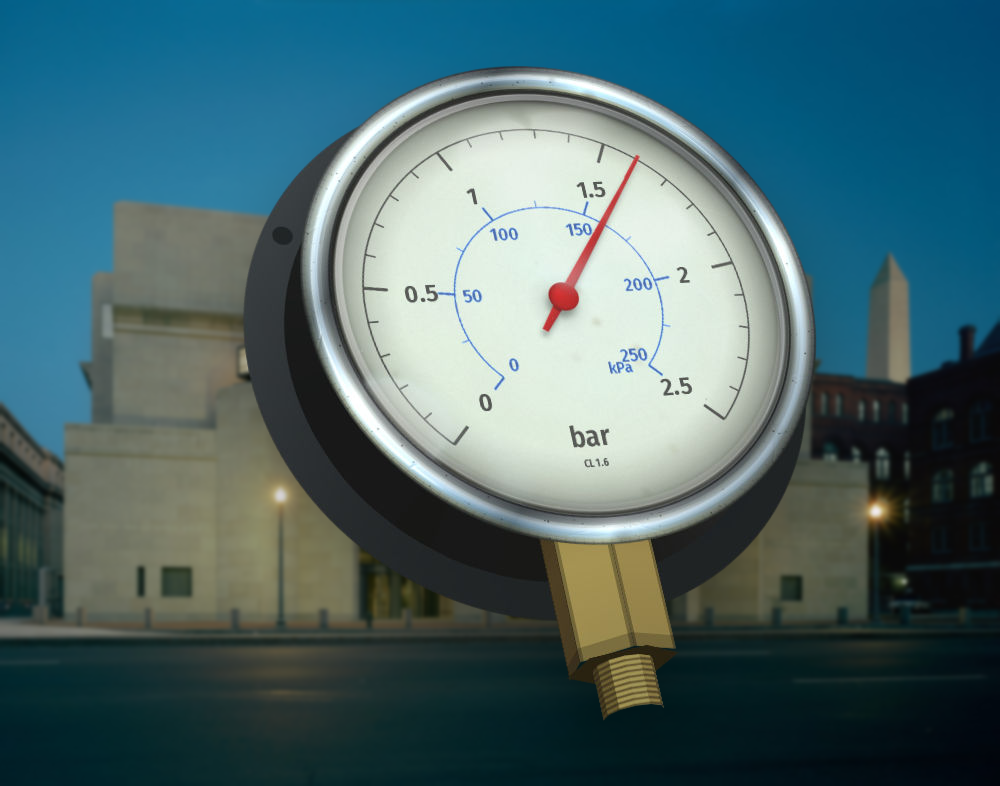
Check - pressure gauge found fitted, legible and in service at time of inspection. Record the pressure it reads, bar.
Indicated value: 1.6 bar
